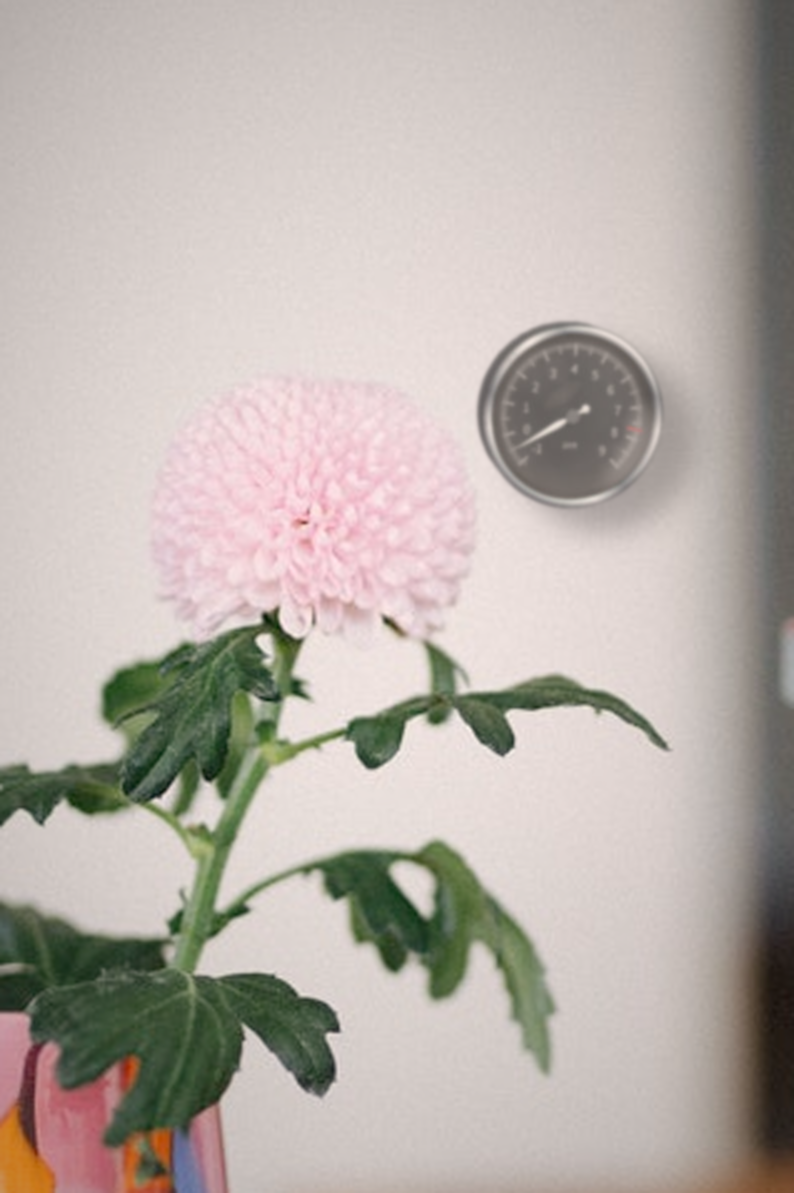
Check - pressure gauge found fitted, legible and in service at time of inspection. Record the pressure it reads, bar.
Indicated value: -0.5 bar
